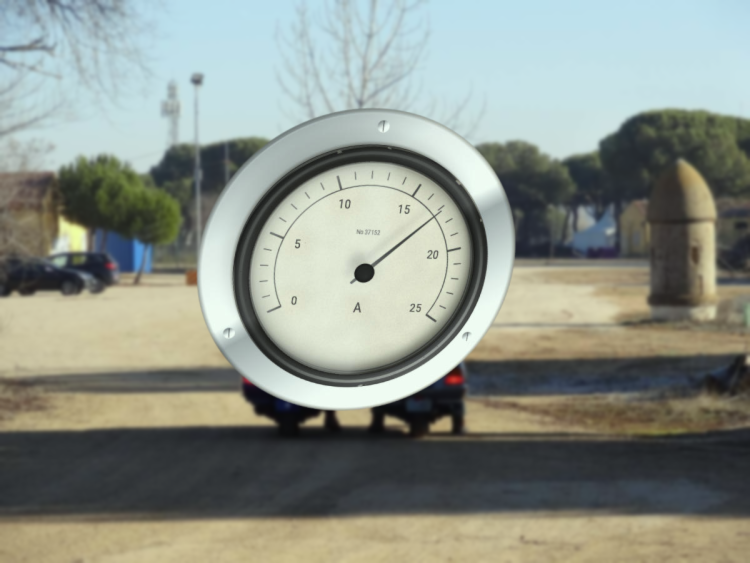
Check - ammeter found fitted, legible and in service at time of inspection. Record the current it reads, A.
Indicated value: 17 A
